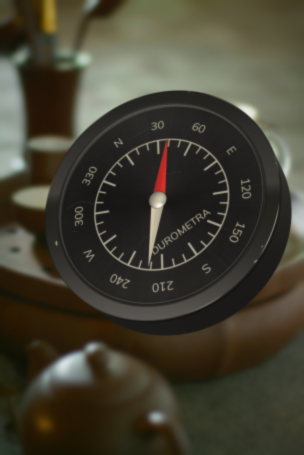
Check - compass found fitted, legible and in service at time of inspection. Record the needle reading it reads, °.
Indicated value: 40 °
